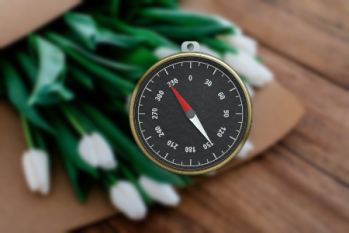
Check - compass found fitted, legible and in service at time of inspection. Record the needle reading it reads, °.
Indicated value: 325 °
